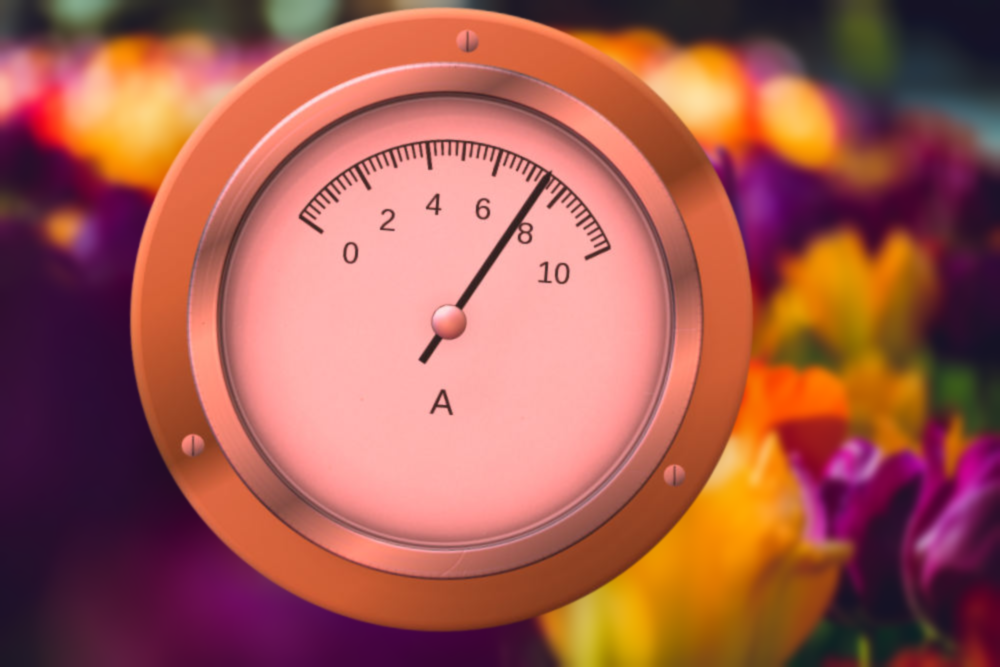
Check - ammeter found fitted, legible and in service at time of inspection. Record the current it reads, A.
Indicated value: 7.4 A
